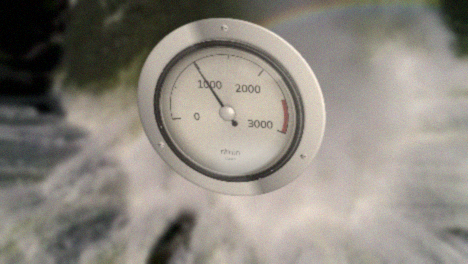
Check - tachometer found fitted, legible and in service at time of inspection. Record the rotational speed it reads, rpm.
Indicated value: 1000 rpm
